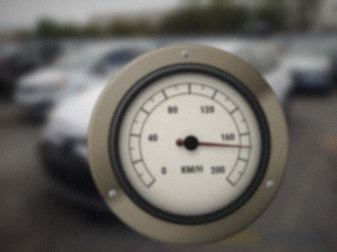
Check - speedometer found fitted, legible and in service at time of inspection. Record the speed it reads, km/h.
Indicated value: 170 km/h
